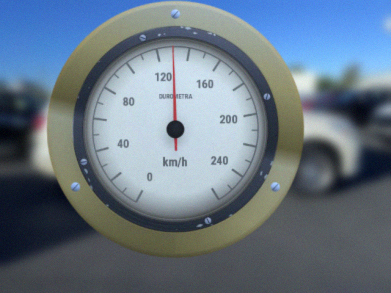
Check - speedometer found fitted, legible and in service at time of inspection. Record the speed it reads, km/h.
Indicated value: 130 km/h
